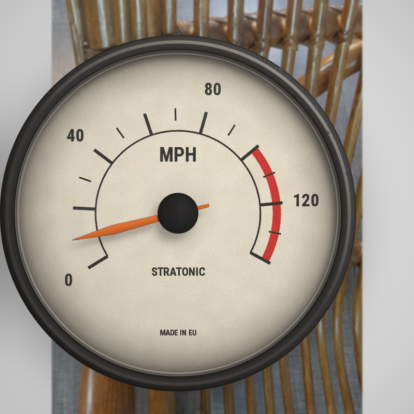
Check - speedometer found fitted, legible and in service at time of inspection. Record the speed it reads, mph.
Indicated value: 10 mph
